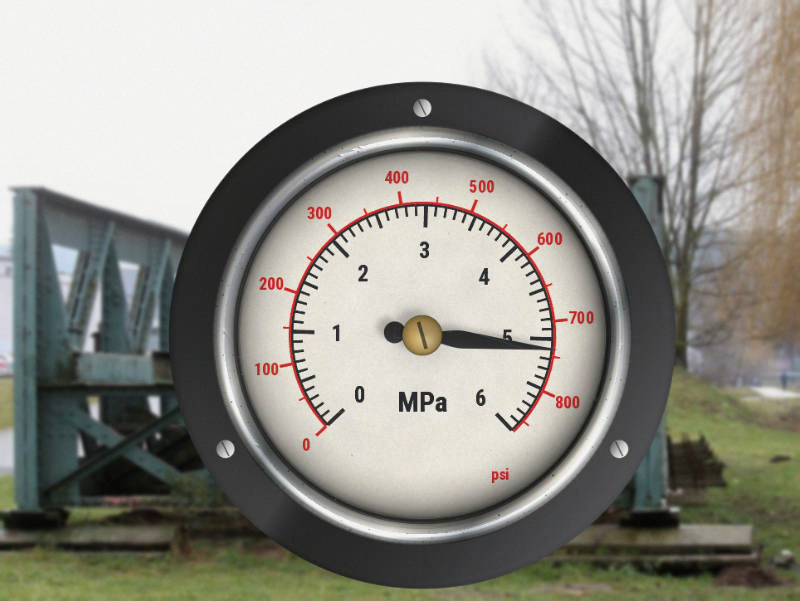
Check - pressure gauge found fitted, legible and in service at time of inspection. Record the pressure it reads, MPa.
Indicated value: 5.1 MPa
